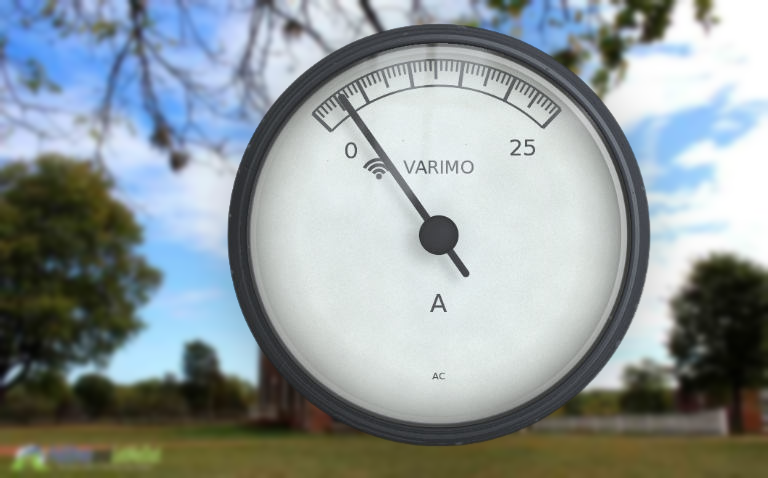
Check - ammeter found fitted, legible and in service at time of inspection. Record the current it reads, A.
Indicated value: 3 A
